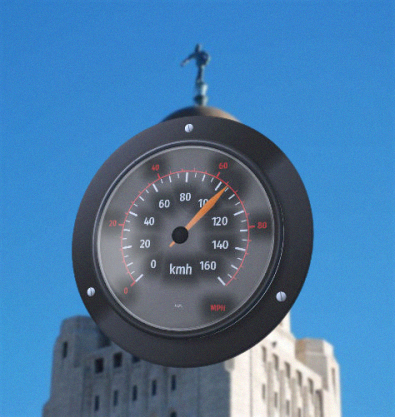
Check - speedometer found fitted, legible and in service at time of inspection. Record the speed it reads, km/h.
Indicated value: 105 km/h
